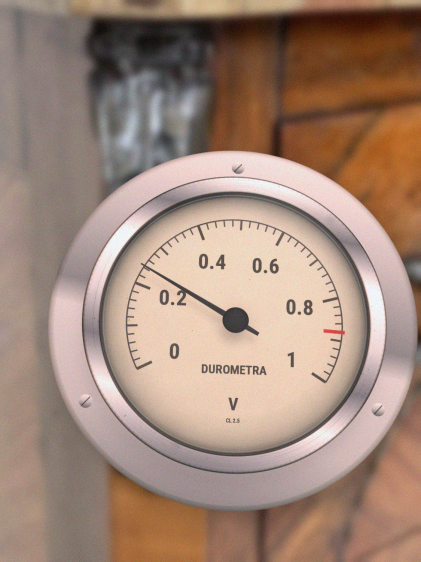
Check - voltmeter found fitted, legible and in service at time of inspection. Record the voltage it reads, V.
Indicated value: 0.24 V
